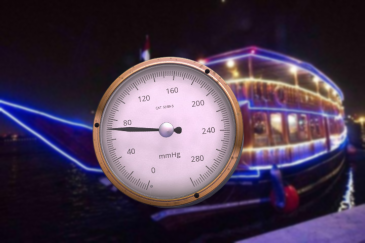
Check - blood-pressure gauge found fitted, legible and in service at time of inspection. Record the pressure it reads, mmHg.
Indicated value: 70 mmHg
